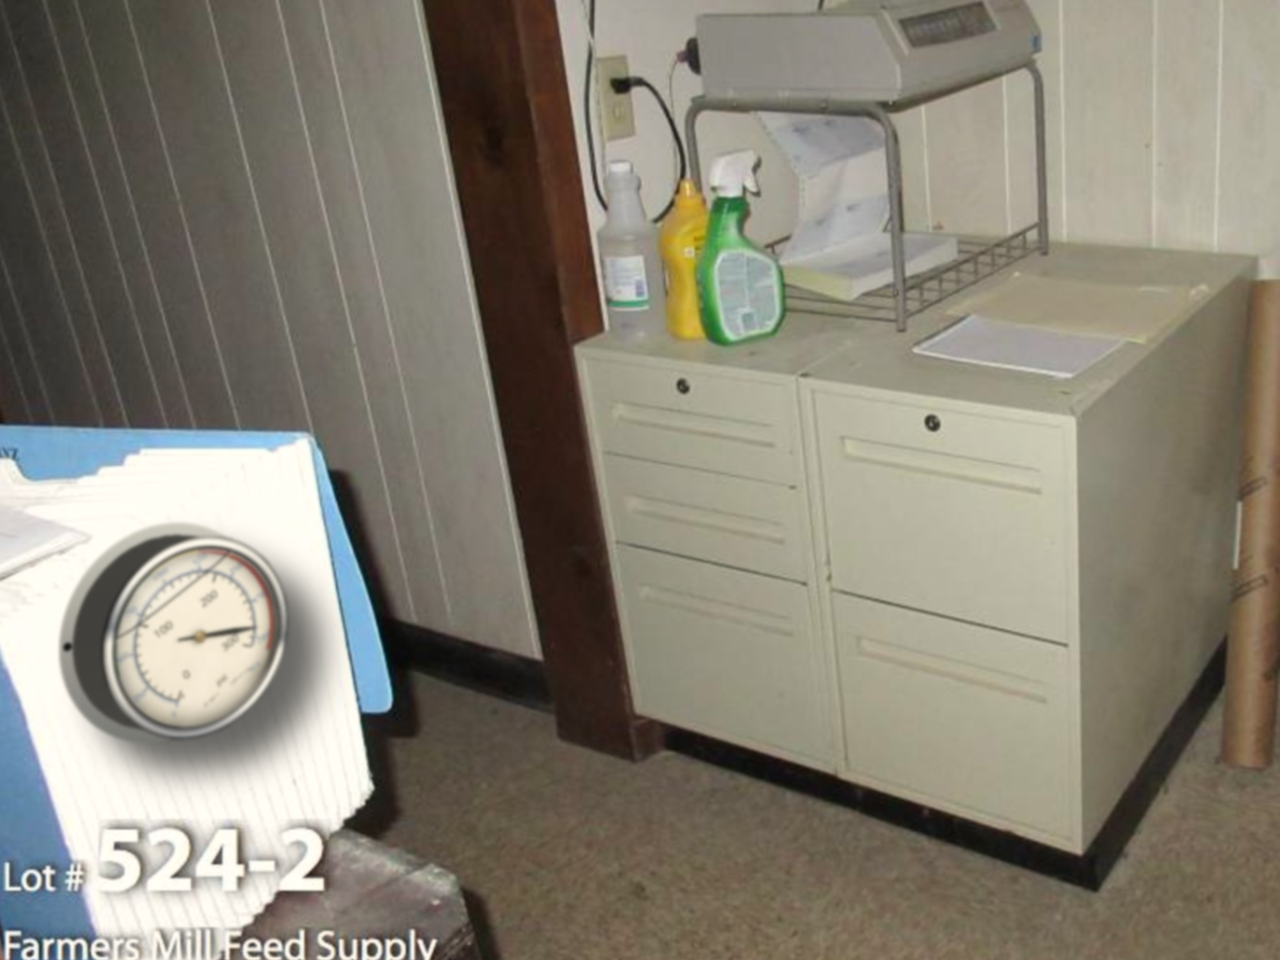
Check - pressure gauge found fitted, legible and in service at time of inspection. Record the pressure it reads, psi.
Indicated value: 280 psi
